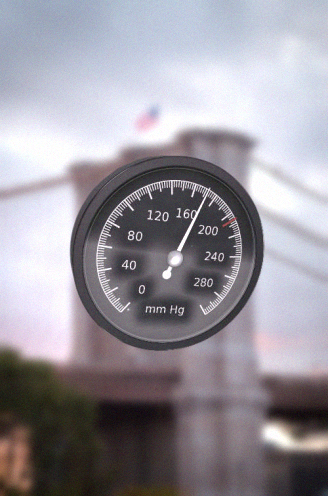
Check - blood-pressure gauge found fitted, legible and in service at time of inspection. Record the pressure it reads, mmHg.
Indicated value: 170 mmHg
